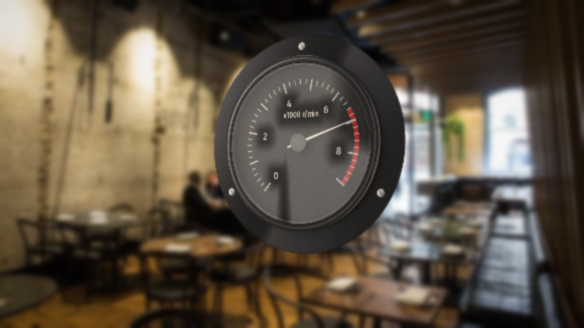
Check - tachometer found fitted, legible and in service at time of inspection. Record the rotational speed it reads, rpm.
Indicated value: 7000 rpm
